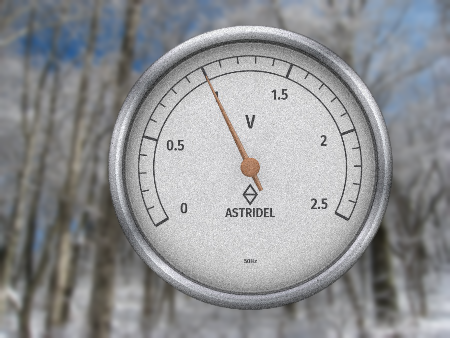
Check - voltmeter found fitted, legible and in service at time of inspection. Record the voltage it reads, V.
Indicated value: 1 V
